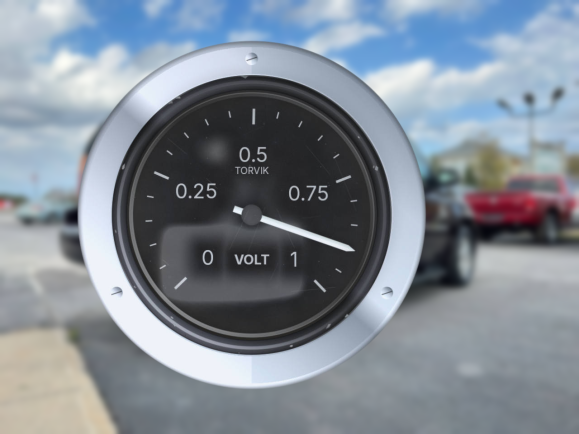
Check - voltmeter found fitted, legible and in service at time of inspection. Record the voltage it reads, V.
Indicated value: 0.9 V
